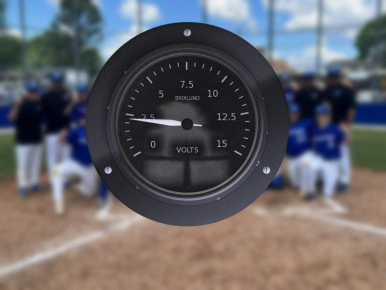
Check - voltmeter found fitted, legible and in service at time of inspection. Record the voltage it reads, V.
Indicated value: 2.25 V
